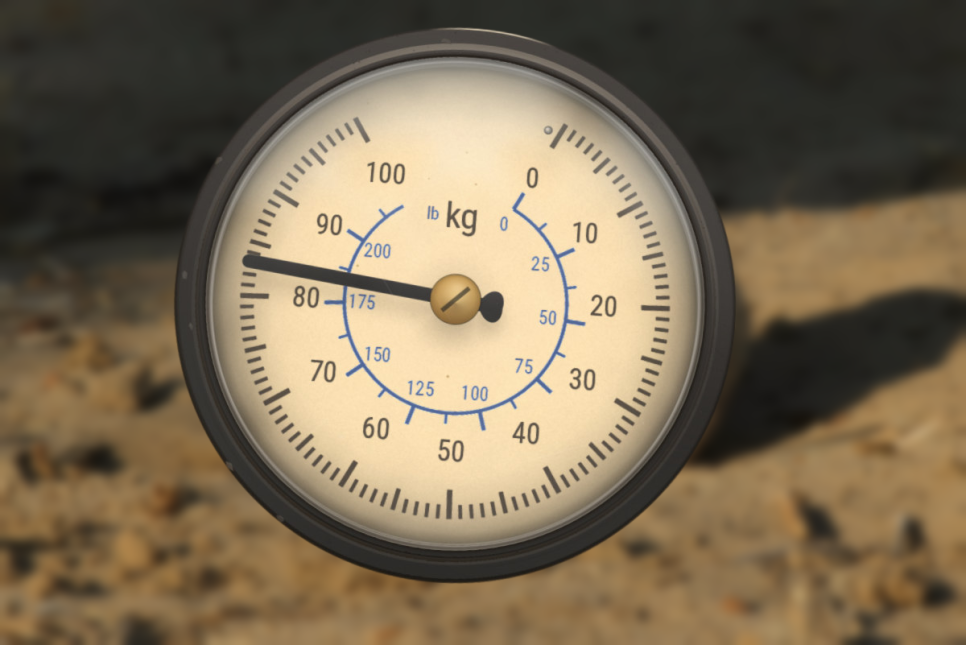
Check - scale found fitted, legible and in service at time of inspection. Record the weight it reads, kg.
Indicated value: 83 kg
